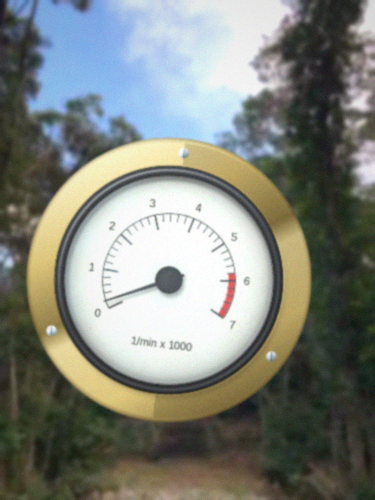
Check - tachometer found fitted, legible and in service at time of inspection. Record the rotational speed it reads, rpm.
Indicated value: 200 rpm
